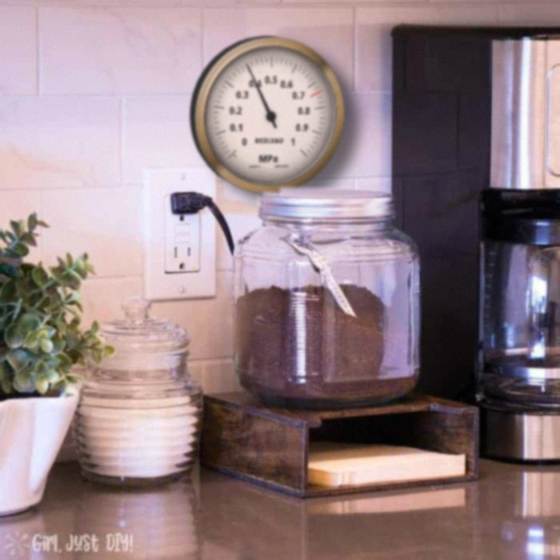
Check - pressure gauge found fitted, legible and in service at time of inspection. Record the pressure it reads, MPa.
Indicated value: 0.4 MPa
